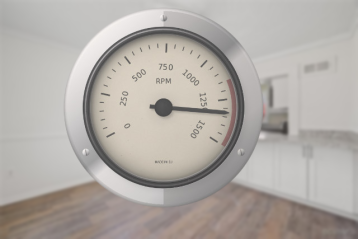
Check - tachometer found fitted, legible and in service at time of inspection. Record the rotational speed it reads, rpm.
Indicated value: 1325 rpm
